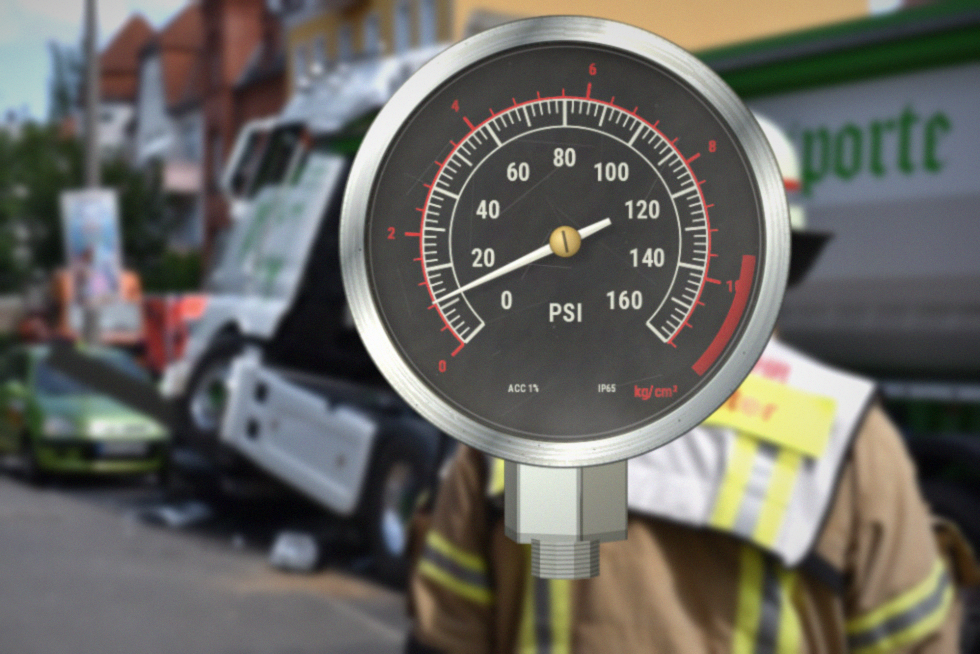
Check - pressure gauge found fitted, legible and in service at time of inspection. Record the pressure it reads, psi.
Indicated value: 12 psi
